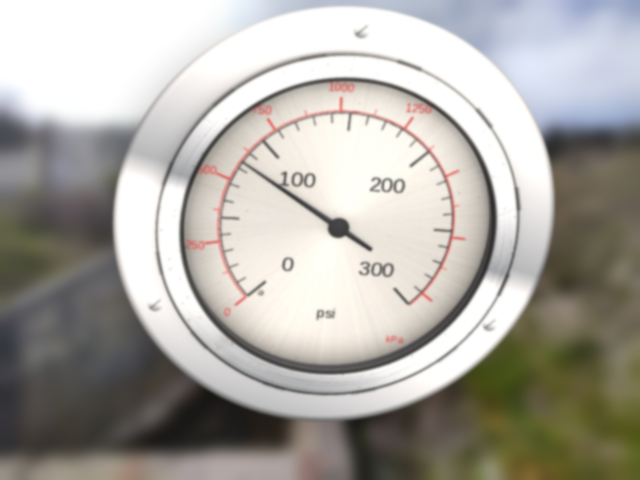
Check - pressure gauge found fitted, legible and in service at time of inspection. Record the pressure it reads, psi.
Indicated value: 85 psi
